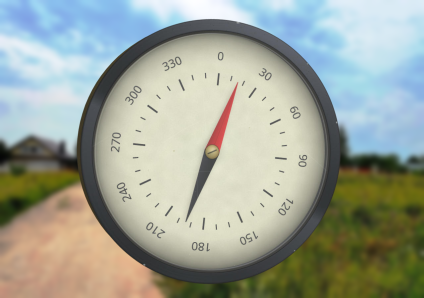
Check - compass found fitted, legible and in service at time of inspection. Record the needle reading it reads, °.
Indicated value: 15 °
